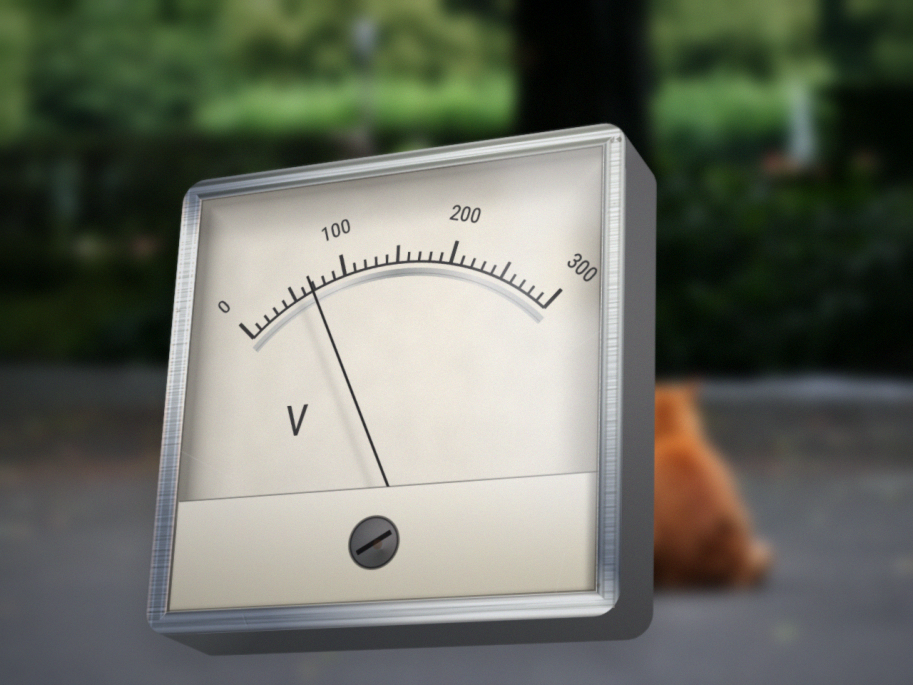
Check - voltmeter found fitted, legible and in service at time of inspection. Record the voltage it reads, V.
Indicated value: 70 V
